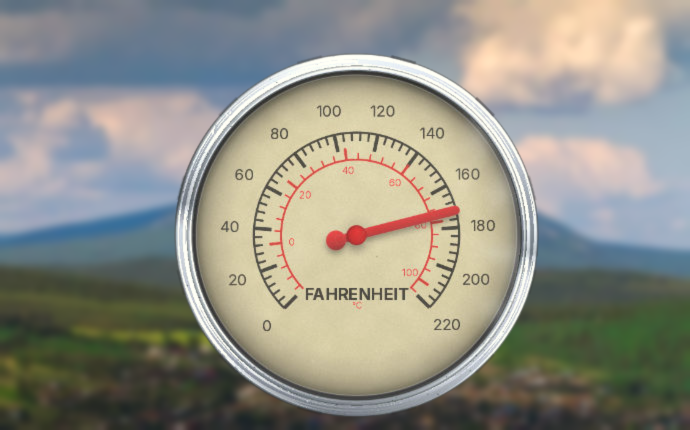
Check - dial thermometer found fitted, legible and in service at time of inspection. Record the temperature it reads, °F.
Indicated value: 172 °F
